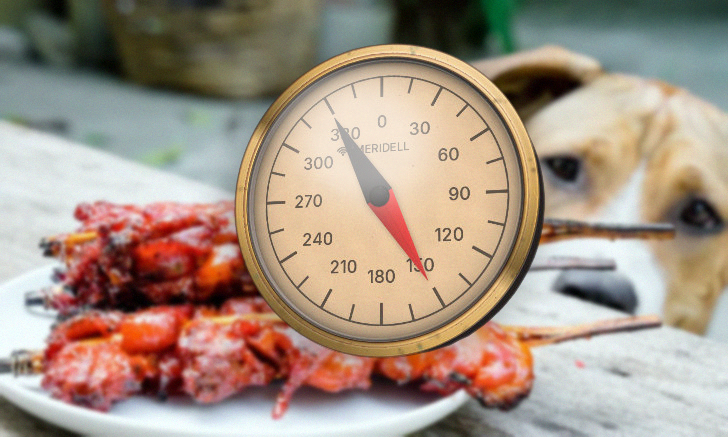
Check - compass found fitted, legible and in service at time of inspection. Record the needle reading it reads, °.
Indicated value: 150 °
